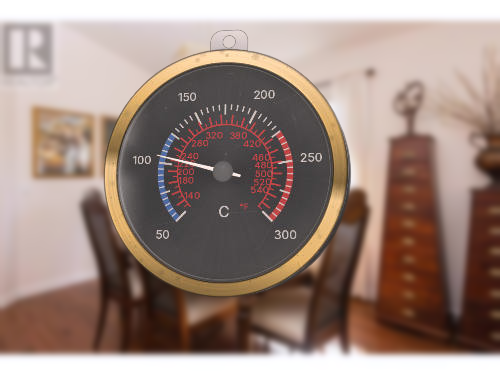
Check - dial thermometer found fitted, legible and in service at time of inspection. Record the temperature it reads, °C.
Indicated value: 105 °C
